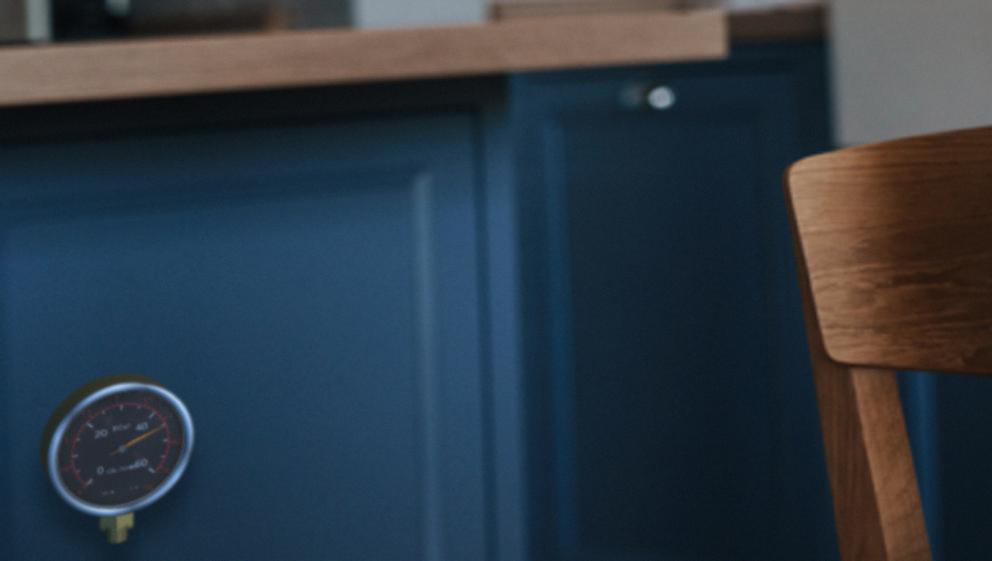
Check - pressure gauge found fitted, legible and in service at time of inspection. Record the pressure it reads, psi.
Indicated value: 45 psi
